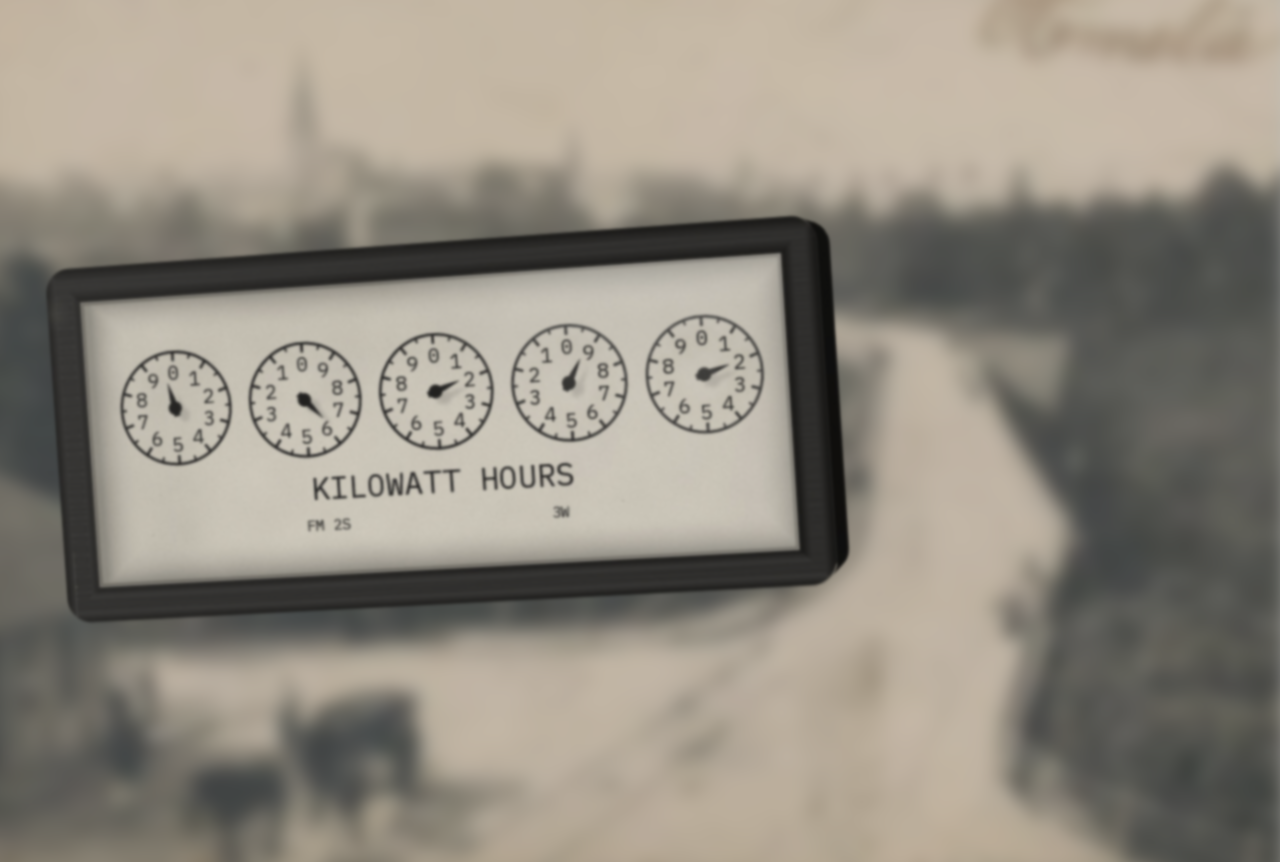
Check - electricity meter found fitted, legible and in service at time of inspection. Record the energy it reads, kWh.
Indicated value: 96192 kWh
